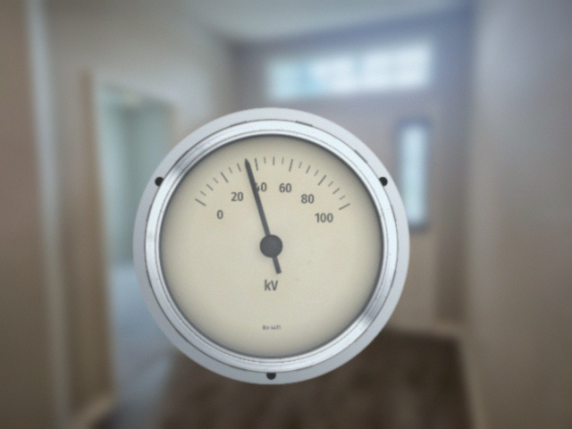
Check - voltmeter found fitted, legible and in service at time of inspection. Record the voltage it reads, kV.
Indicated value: 35 kV
